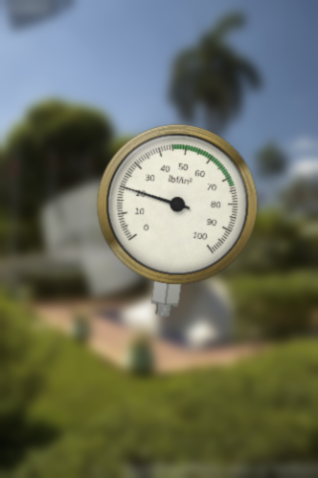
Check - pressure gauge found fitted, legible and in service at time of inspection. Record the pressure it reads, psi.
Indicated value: 20 psi
